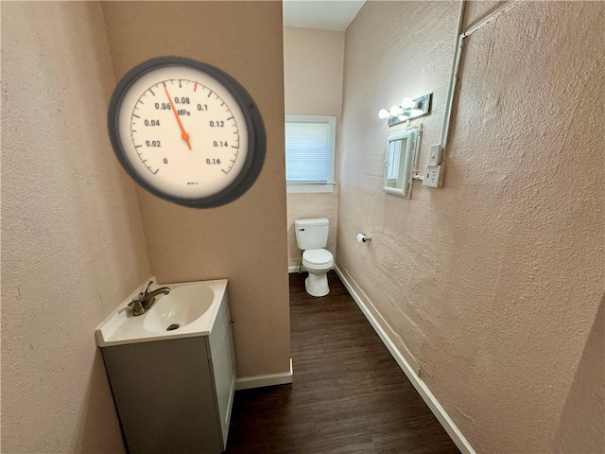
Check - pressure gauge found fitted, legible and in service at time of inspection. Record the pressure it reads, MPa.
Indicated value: 0.07 MPa
